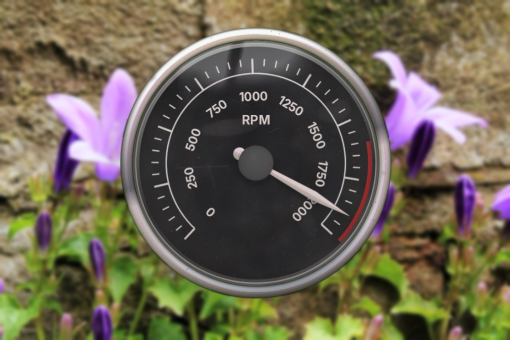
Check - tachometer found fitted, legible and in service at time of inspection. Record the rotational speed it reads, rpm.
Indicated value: 1900 rpm
